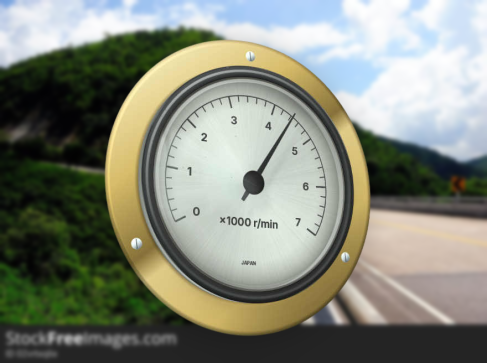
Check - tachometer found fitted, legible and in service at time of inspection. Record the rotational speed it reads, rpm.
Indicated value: 4400 rpm
